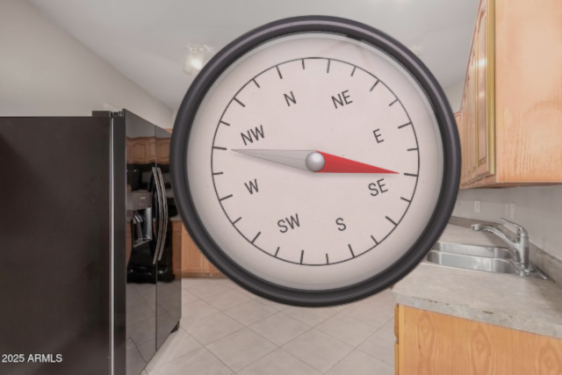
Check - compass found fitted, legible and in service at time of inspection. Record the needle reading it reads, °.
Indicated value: 120 °
